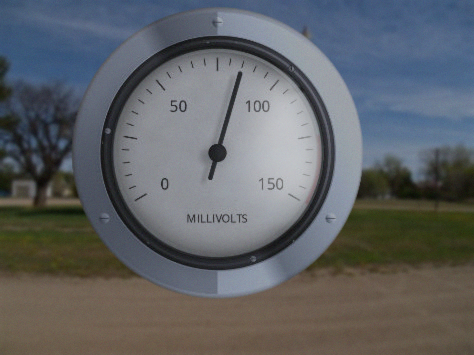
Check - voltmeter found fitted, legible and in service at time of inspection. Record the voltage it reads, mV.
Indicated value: 85 mV
